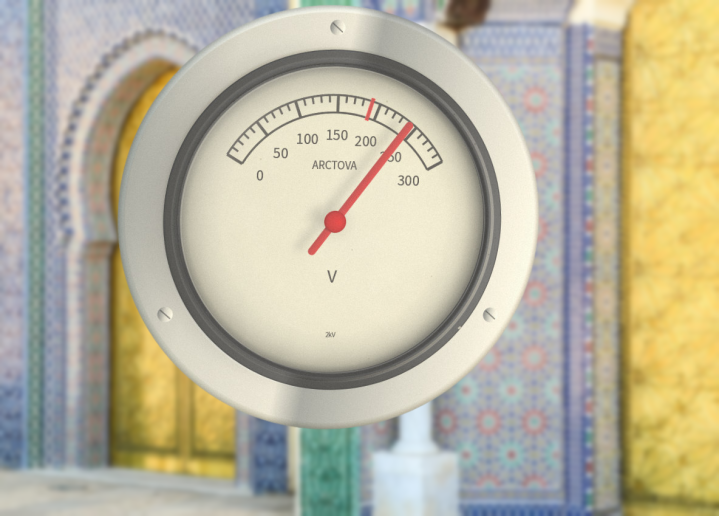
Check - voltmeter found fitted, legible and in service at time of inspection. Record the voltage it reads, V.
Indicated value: 240 V
